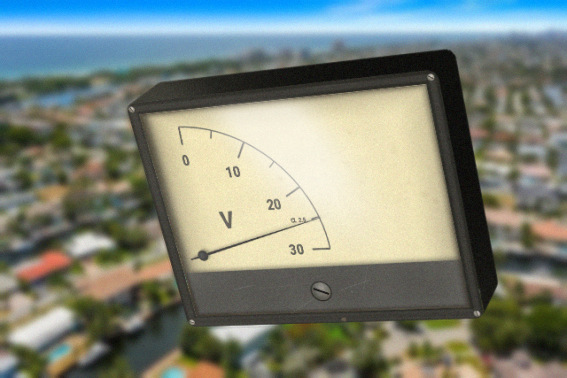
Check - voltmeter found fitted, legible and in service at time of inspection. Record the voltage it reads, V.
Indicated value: 25 V
